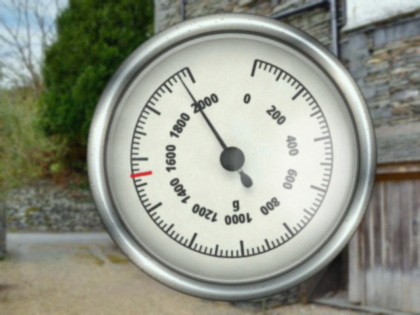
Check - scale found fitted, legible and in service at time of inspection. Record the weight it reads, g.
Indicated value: 1960 g
